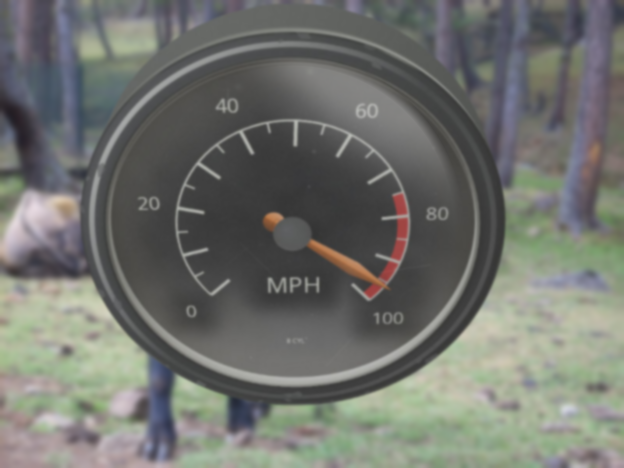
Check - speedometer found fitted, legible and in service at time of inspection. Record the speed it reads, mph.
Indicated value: 95 mph
